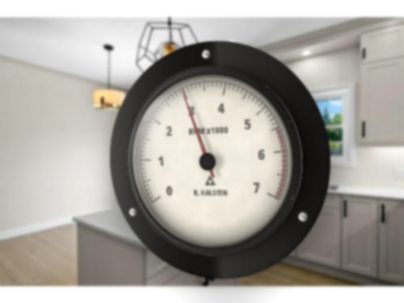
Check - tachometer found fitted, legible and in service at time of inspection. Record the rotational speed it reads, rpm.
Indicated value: 3000 rpm
